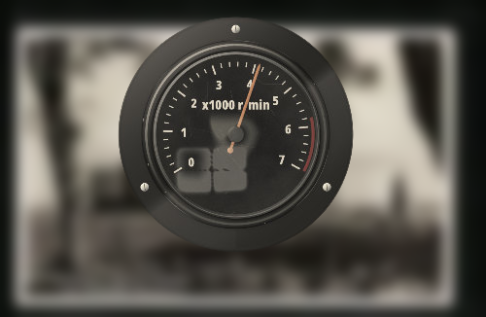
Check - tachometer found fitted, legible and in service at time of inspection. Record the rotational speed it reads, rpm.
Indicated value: 4100 rpm
